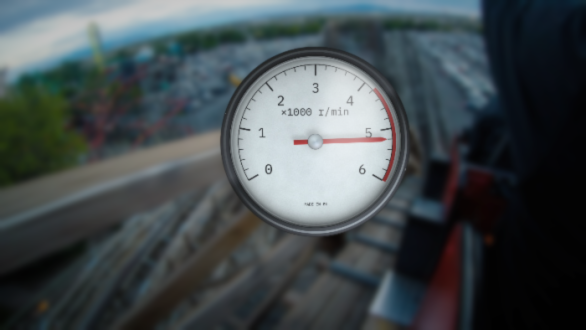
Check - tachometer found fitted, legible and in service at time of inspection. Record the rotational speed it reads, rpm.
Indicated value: 5200 rpm
